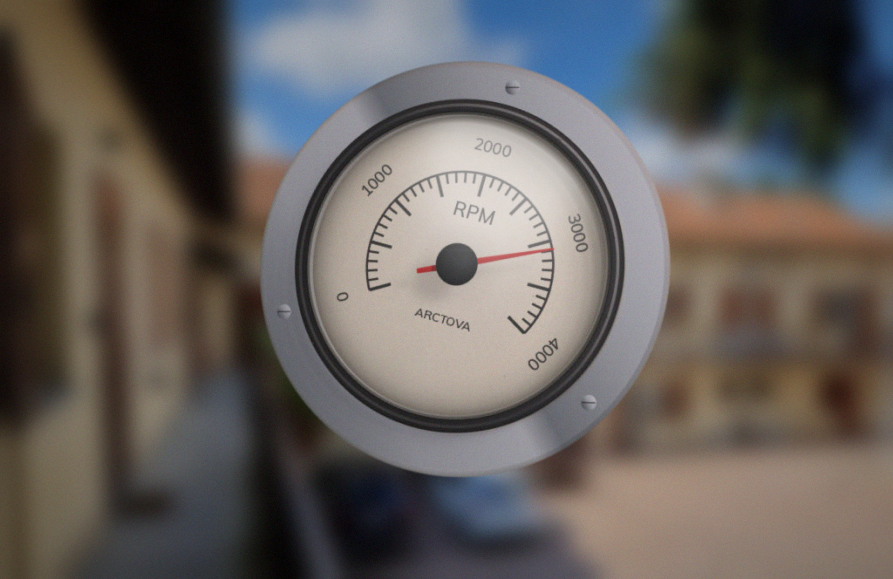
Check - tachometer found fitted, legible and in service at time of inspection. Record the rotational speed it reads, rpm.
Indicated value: 3100 rpm
